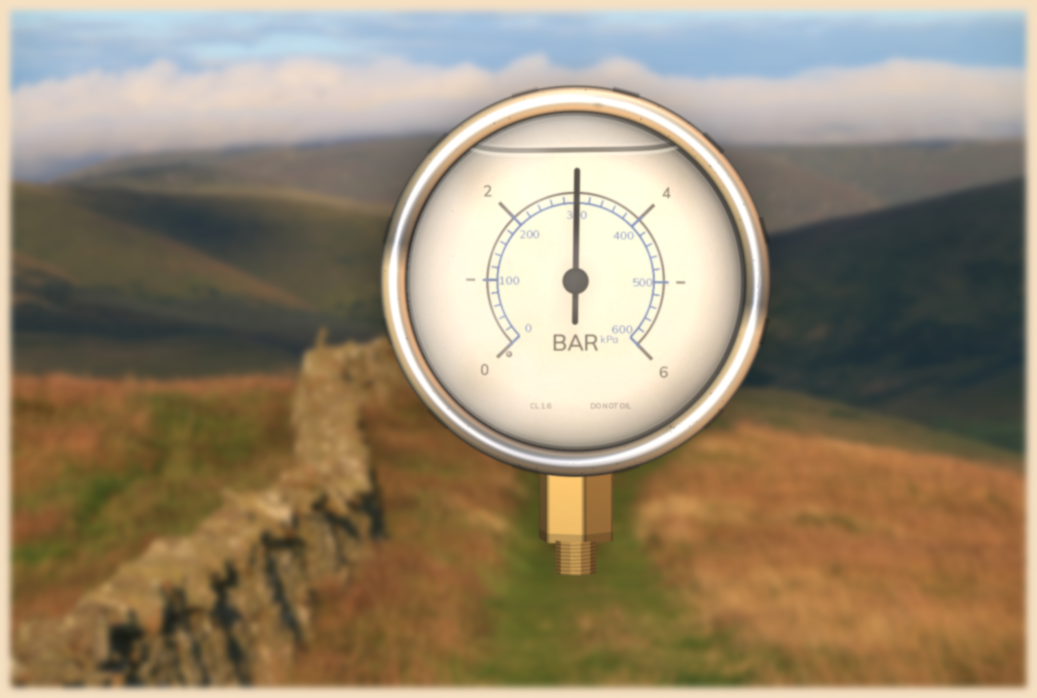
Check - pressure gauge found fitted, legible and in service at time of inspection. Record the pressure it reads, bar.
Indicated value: 3 bar
